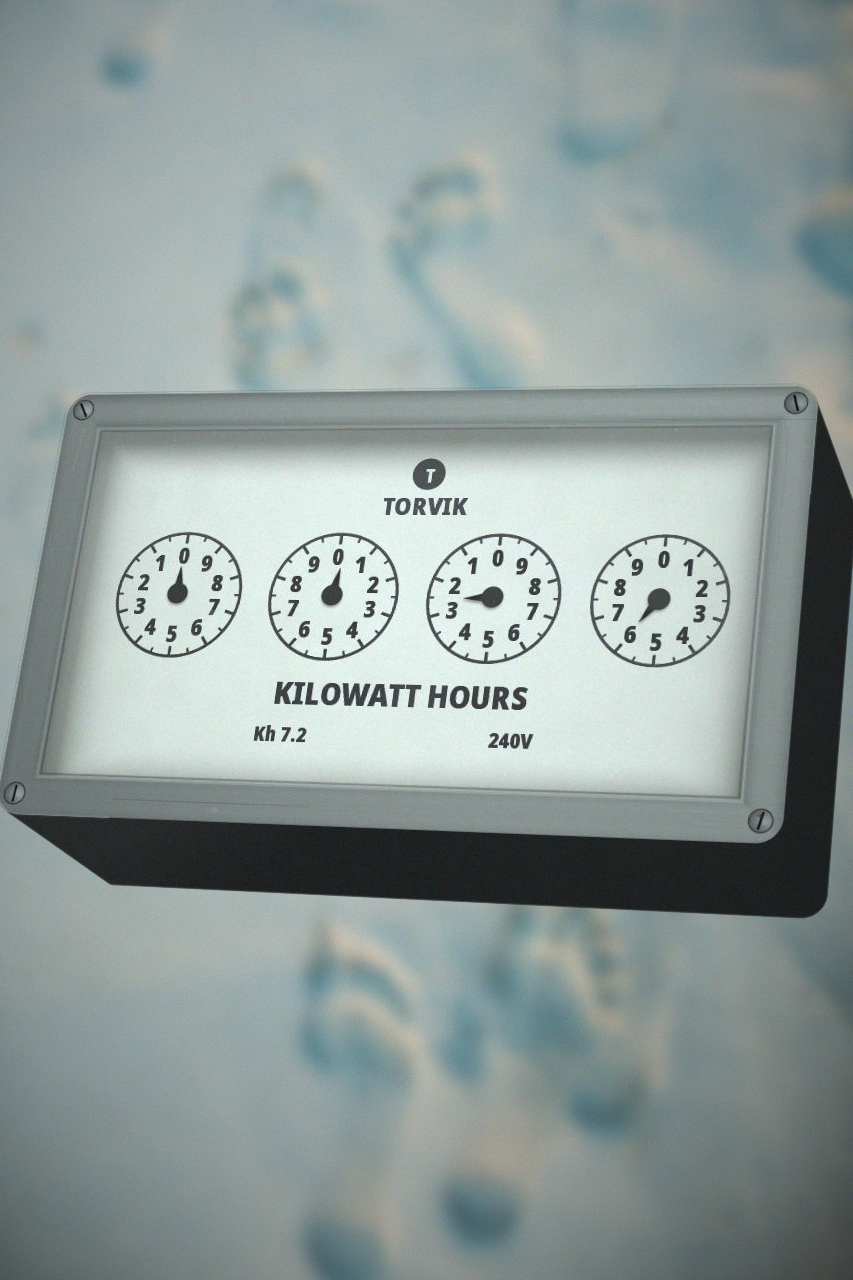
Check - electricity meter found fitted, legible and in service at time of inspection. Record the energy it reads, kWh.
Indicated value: 26 kWh
